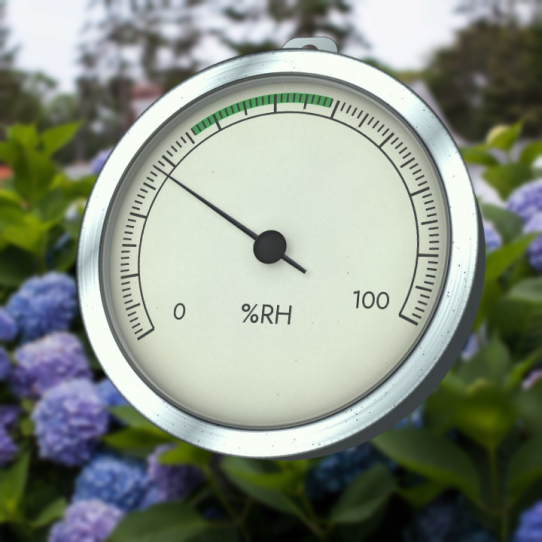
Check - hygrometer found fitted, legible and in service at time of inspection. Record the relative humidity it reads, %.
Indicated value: 28 %
